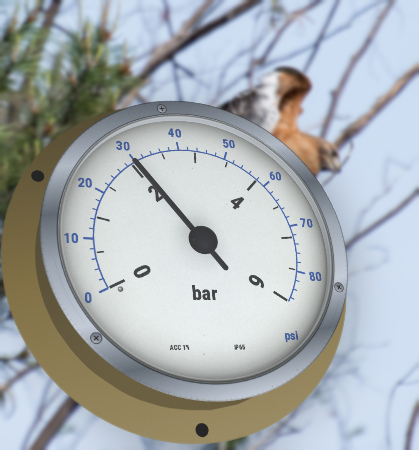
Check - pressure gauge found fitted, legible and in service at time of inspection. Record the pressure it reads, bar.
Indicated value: 2 bar
